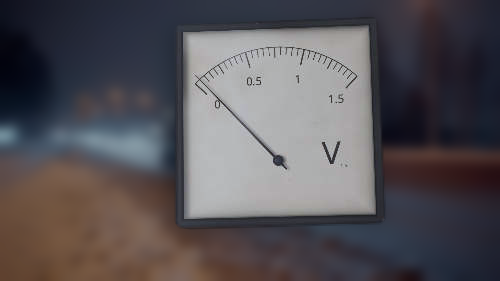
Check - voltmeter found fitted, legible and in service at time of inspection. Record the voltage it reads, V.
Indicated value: 0.05 V
